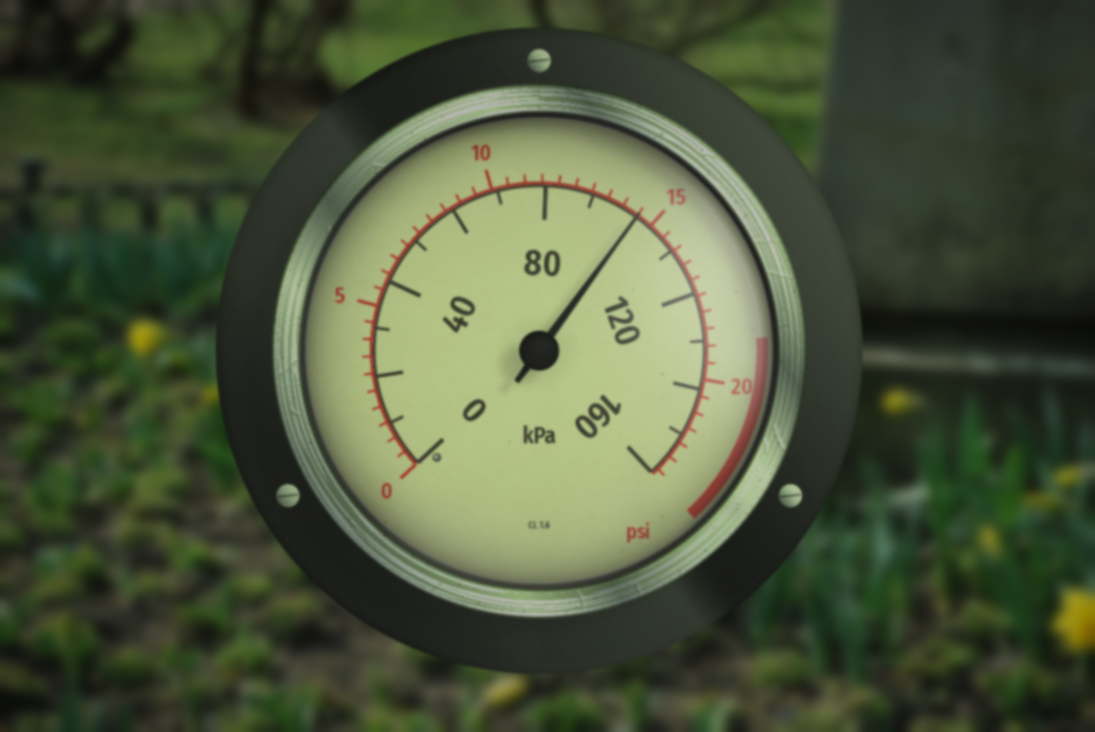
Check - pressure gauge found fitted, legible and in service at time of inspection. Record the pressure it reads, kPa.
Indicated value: 100 kPa
